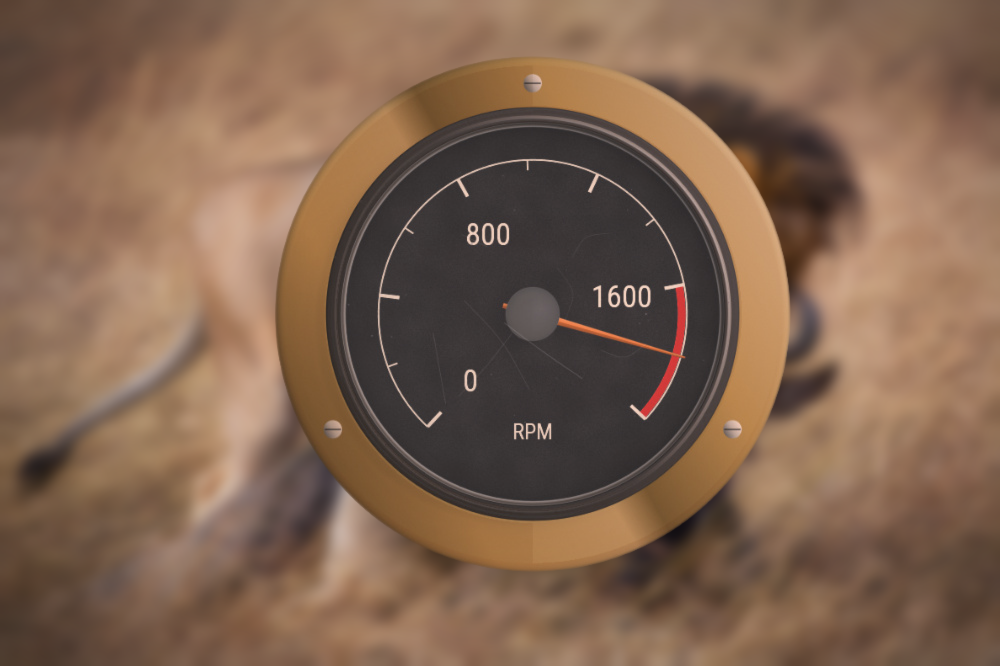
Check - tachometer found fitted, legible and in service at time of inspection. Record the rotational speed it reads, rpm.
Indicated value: 1800 rpm
